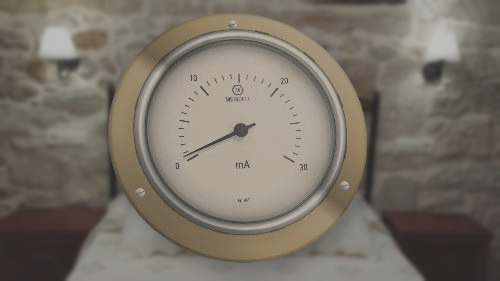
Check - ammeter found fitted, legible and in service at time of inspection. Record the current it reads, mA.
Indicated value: 0.5 mA
